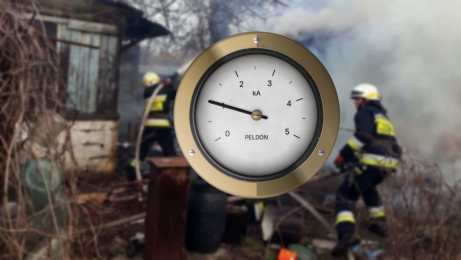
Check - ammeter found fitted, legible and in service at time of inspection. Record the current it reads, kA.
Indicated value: 1 kA
